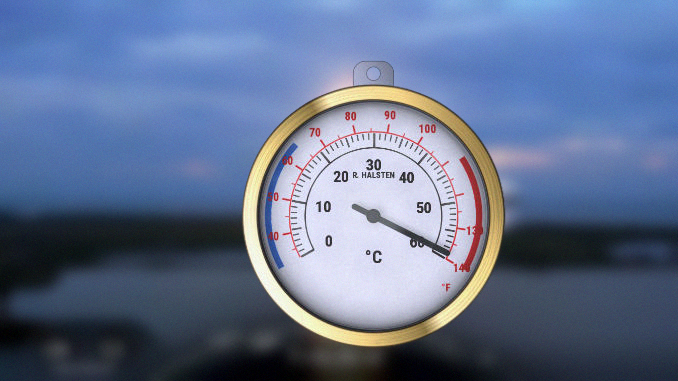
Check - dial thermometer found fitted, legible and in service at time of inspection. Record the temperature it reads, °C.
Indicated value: 59 °C
